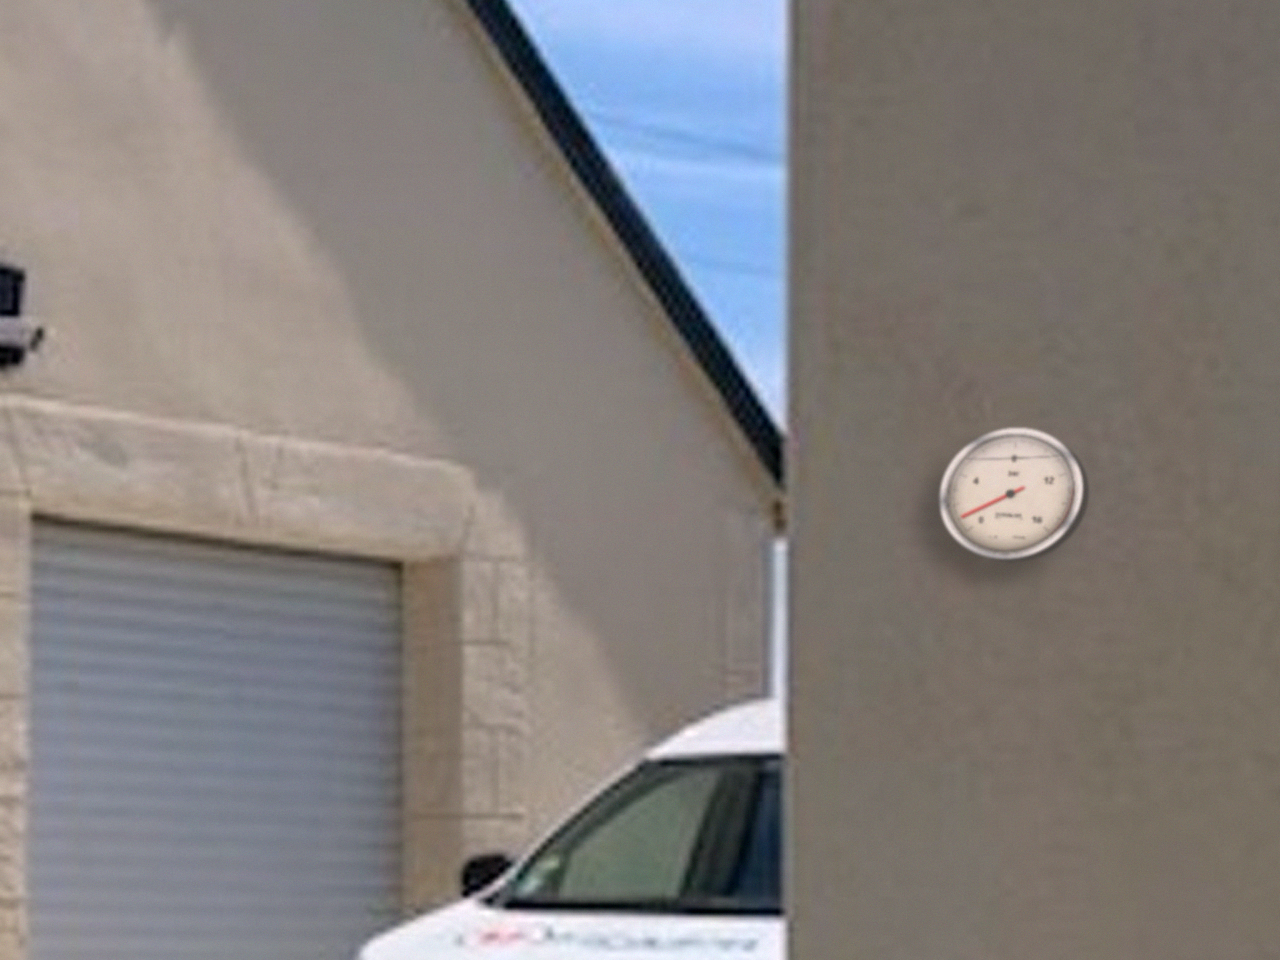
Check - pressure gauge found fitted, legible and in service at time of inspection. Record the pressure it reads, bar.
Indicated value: 1 bar
